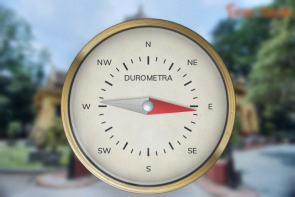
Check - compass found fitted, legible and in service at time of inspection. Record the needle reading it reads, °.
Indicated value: 95 °
